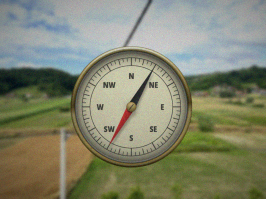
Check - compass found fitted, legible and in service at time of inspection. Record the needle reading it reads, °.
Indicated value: 210 °
